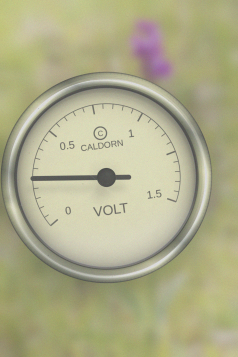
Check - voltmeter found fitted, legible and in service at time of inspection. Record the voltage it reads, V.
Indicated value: 0.25 V
